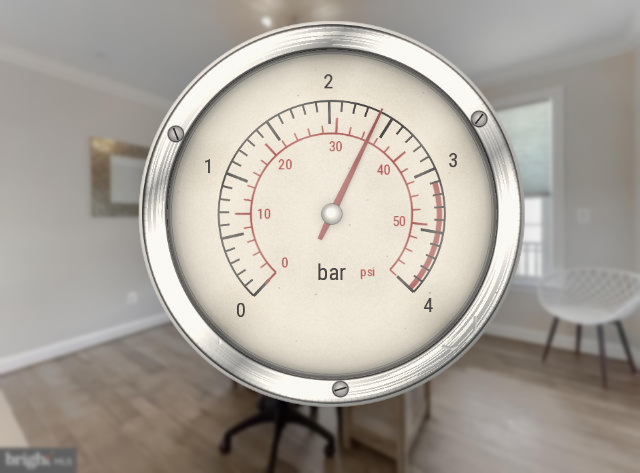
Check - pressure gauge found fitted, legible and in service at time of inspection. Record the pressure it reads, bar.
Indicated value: 2.4 bar
